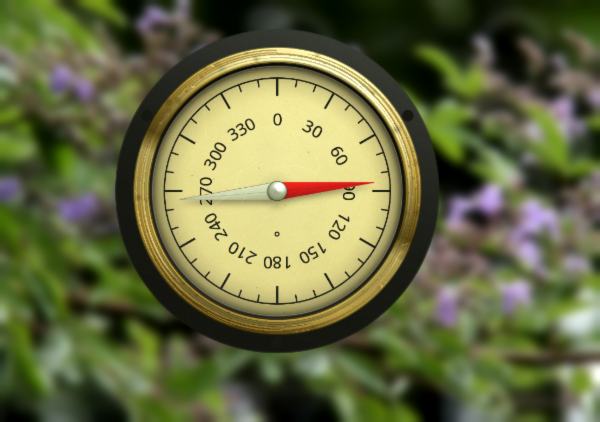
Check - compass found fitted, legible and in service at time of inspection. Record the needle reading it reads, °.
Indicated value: 85 °
